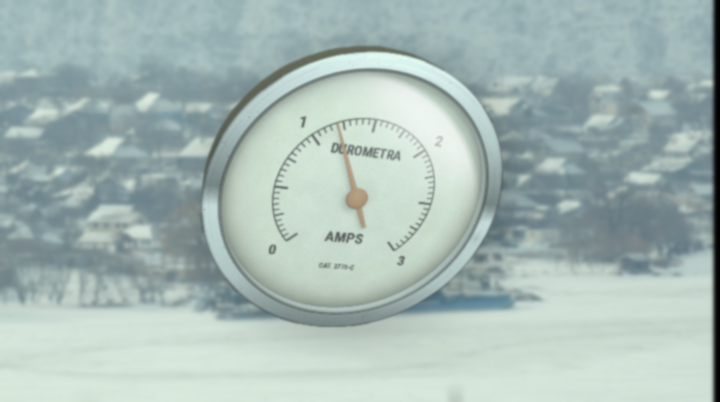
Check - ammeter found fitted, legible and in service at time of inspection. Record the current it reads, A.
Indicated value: 1.2 A
